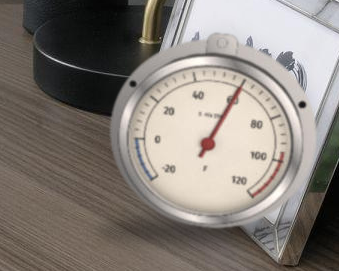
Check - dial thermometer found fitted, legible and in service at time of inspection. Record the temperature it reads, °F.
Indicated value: 60 °F
